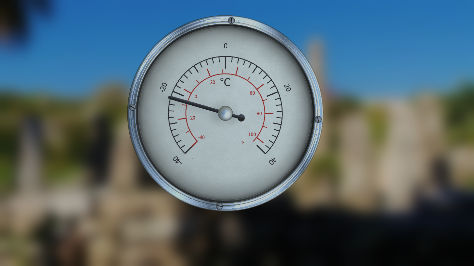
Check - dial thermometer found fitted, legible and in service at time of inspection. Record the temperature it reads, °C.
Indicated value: -22 °C
